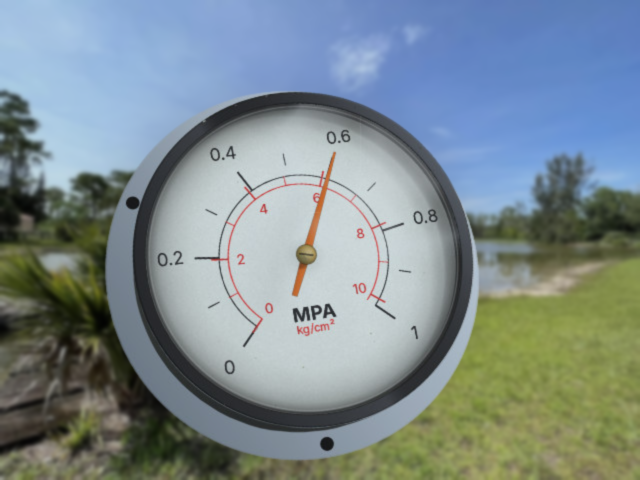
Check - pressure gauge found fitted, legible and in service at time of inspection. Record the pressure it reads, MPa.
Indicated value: 0.6 MPa
